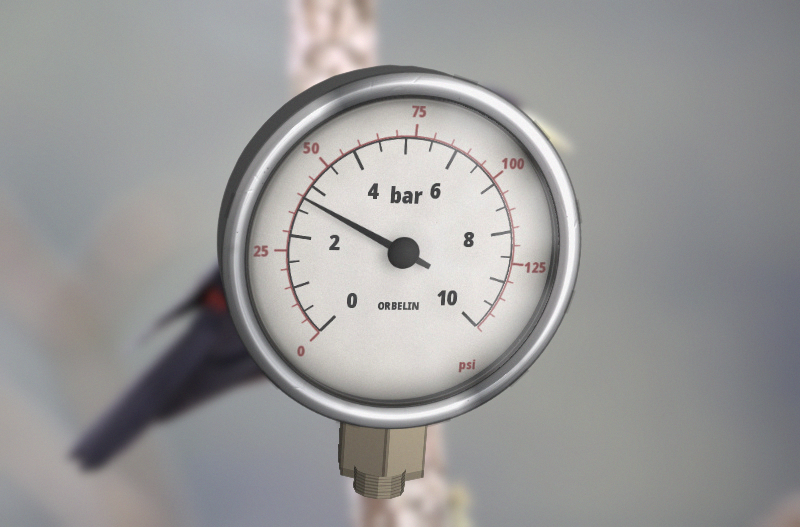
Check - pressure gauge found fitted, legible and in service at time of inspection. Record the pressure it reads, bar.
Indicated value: 2.75 bar
